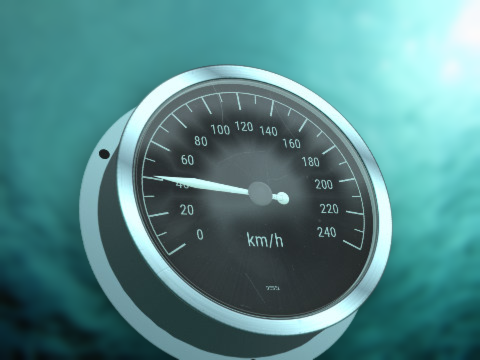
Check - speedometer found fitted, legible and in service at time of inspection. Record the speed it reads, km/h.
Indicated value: 40 km/h
